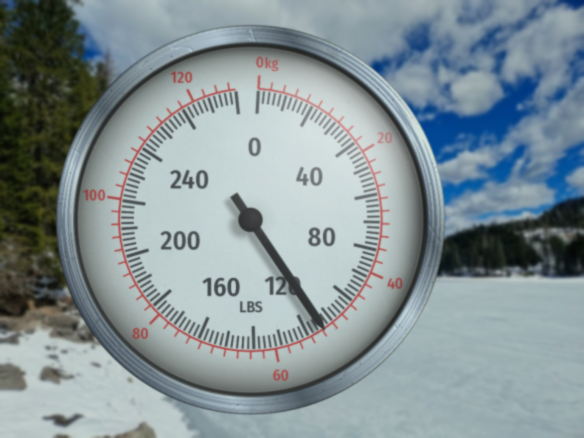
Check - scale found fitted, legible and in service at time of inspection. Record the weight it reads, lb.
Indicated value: 114 lb
